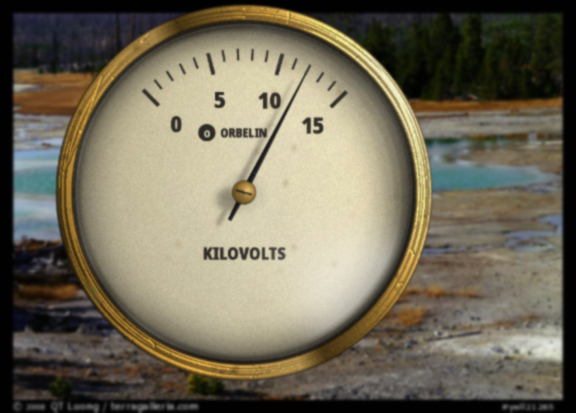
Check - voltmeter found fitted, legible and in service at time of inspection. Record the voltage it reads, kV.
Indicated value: 12 kV
